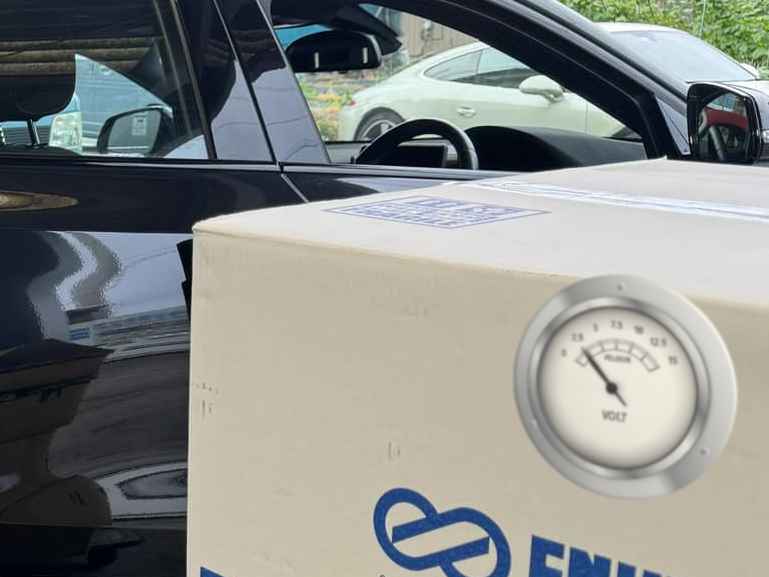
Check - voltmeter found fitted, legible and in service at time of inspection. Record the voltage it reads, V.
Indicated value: 2.5 V
